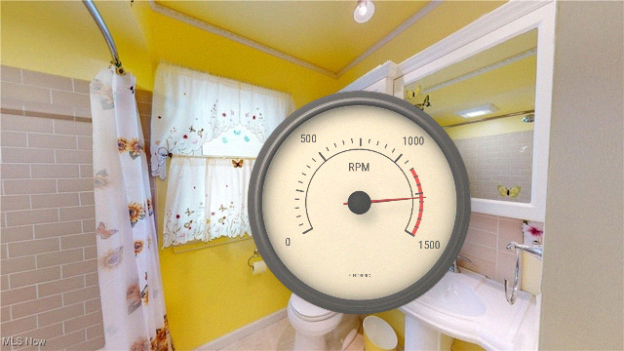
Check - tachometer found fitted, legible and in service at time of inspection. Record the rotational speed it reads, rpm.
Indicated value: 1275 rpm
